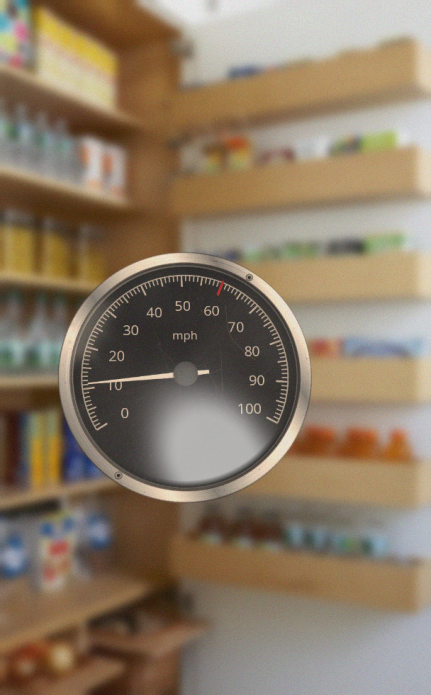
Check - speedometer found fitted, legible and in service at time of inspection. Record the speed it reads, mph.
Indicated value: 11 mph
